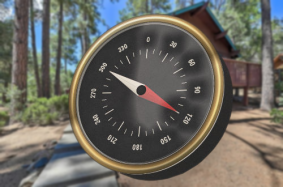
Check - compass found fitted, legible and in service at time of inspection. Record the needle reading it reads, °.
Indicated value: 120 °
